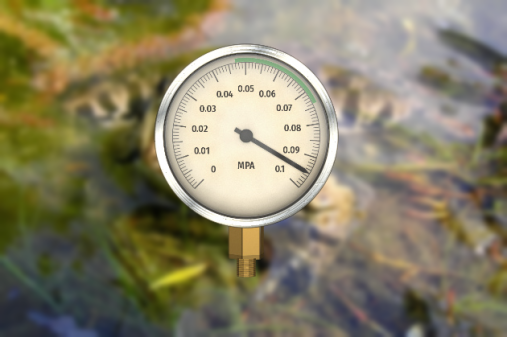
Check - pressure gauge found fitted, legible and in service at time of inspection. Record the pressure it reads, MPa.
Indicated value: 0.095 MPa
